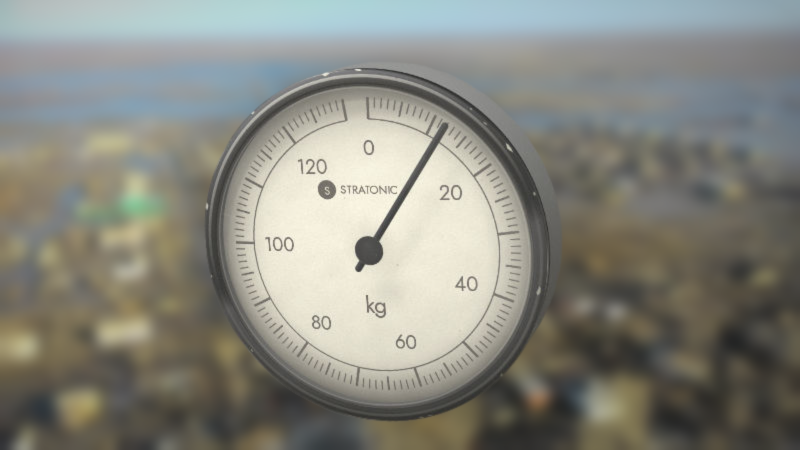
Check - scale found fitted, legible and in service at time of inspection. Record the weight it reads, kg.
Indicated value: 12 kg
